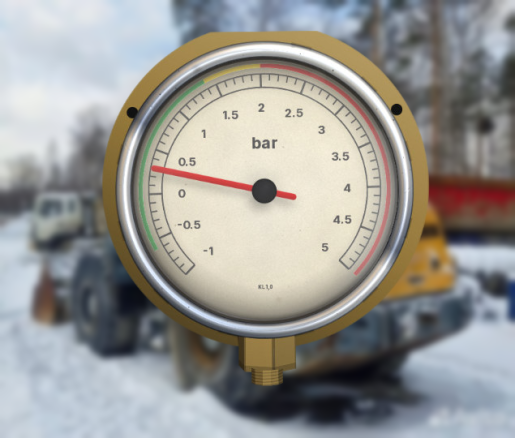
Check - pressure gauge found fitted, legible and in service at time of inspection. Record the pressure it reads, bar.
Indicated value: 0.3 bar
